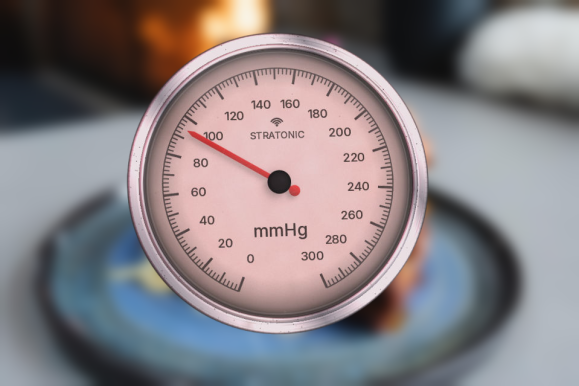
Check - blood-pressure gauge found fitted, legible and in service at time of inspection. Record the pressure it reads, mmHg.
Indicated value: 94 mmHg
